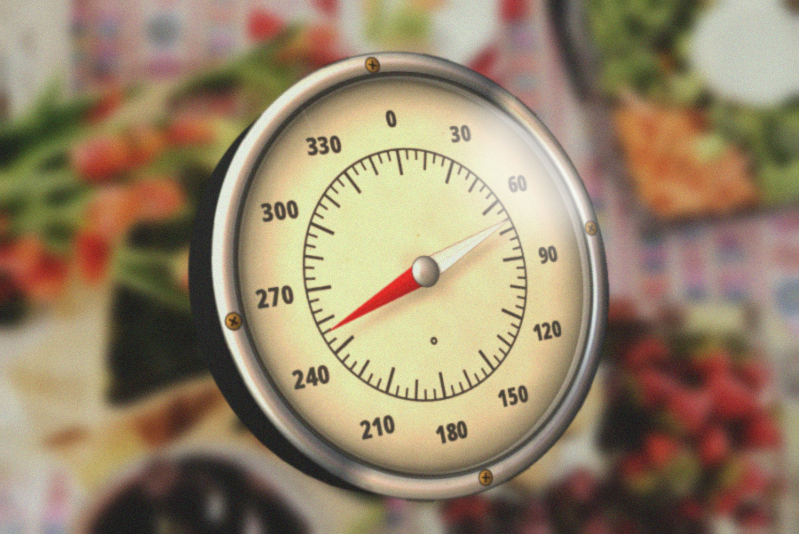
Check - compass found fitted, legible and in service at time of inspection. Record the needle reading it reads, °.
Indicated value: 250 °
